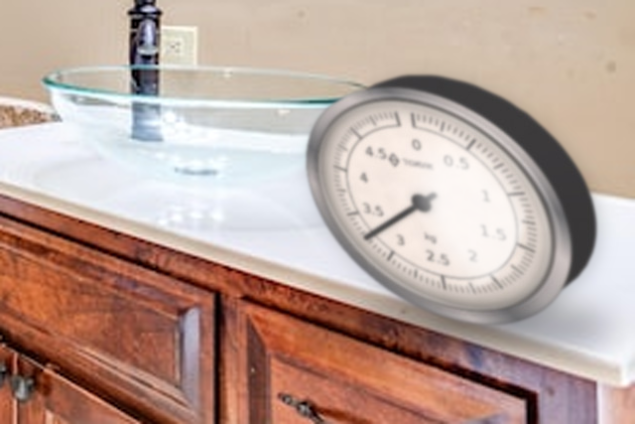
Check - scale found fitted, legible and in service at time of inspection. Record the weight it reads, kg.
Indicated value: 3.25 kg
